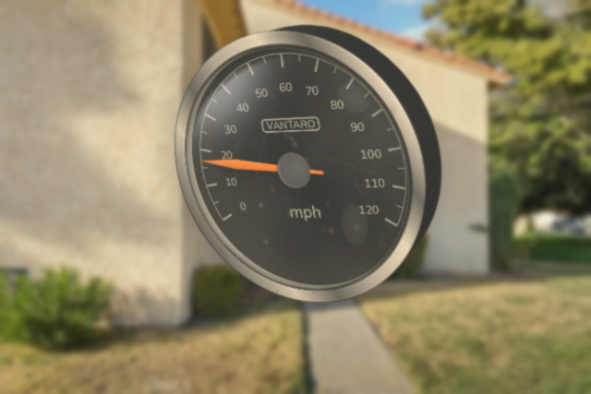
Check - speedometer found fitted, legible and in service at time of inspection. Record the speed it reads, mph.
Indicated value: 17.5 mph
